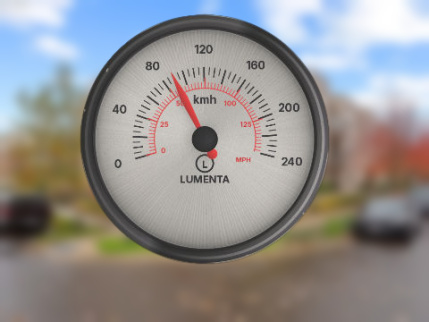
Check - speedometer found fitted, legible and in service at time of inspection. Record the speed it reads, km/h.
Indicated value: 90 km/h
